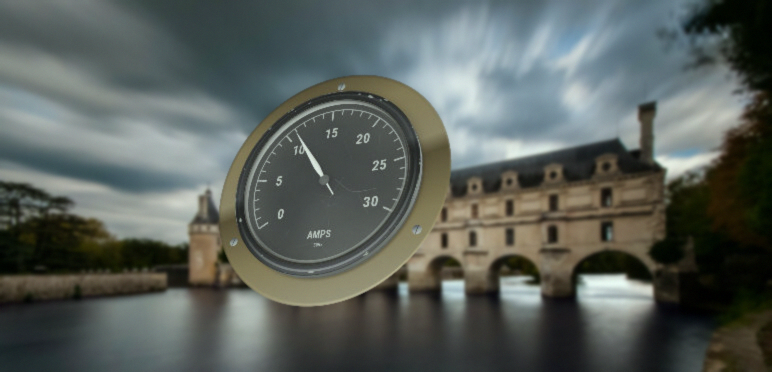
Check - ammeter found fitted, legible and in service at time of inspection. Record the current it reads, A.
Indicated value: 11 A
